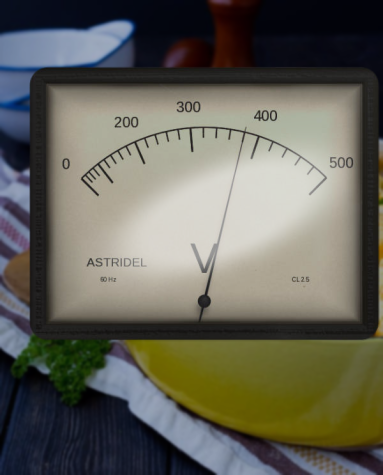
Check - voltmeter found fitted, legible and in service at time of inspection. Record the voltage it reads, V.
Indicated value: 380 V
